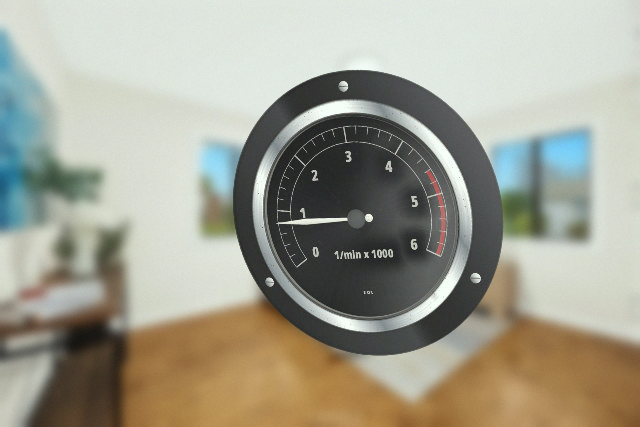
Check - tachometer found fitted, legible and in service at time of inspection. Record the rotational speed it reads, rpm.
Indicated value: 800 rpm
